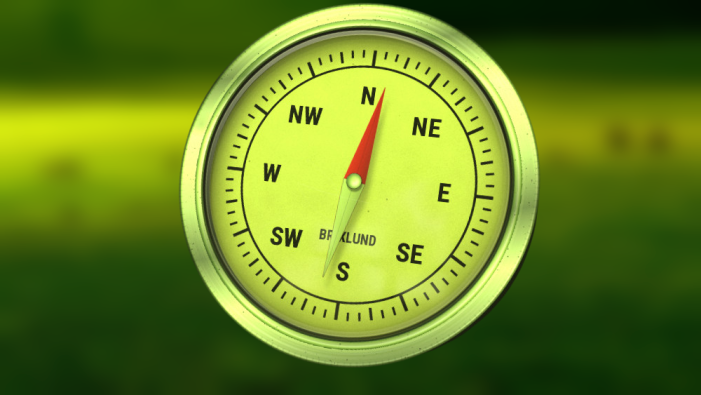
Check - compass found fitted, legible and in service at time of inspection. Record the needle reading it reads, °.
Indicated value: 10 °
